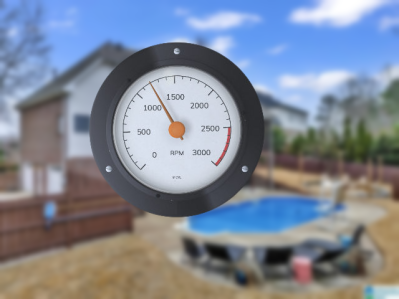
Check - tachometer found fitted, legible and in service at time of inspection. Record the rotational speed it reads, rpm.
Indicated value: 1200 rpm
